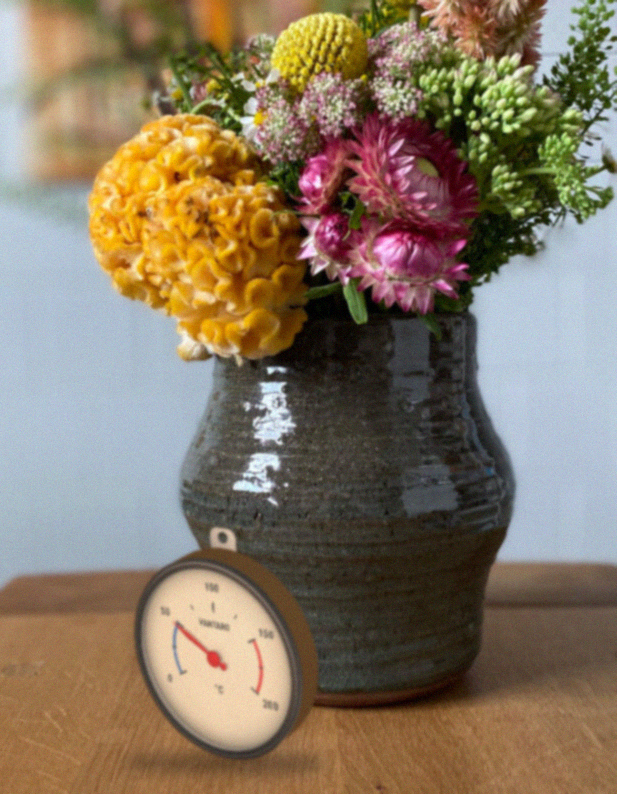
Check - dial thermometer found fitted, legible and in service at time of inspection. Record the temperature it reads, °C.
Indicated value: 50 °C
